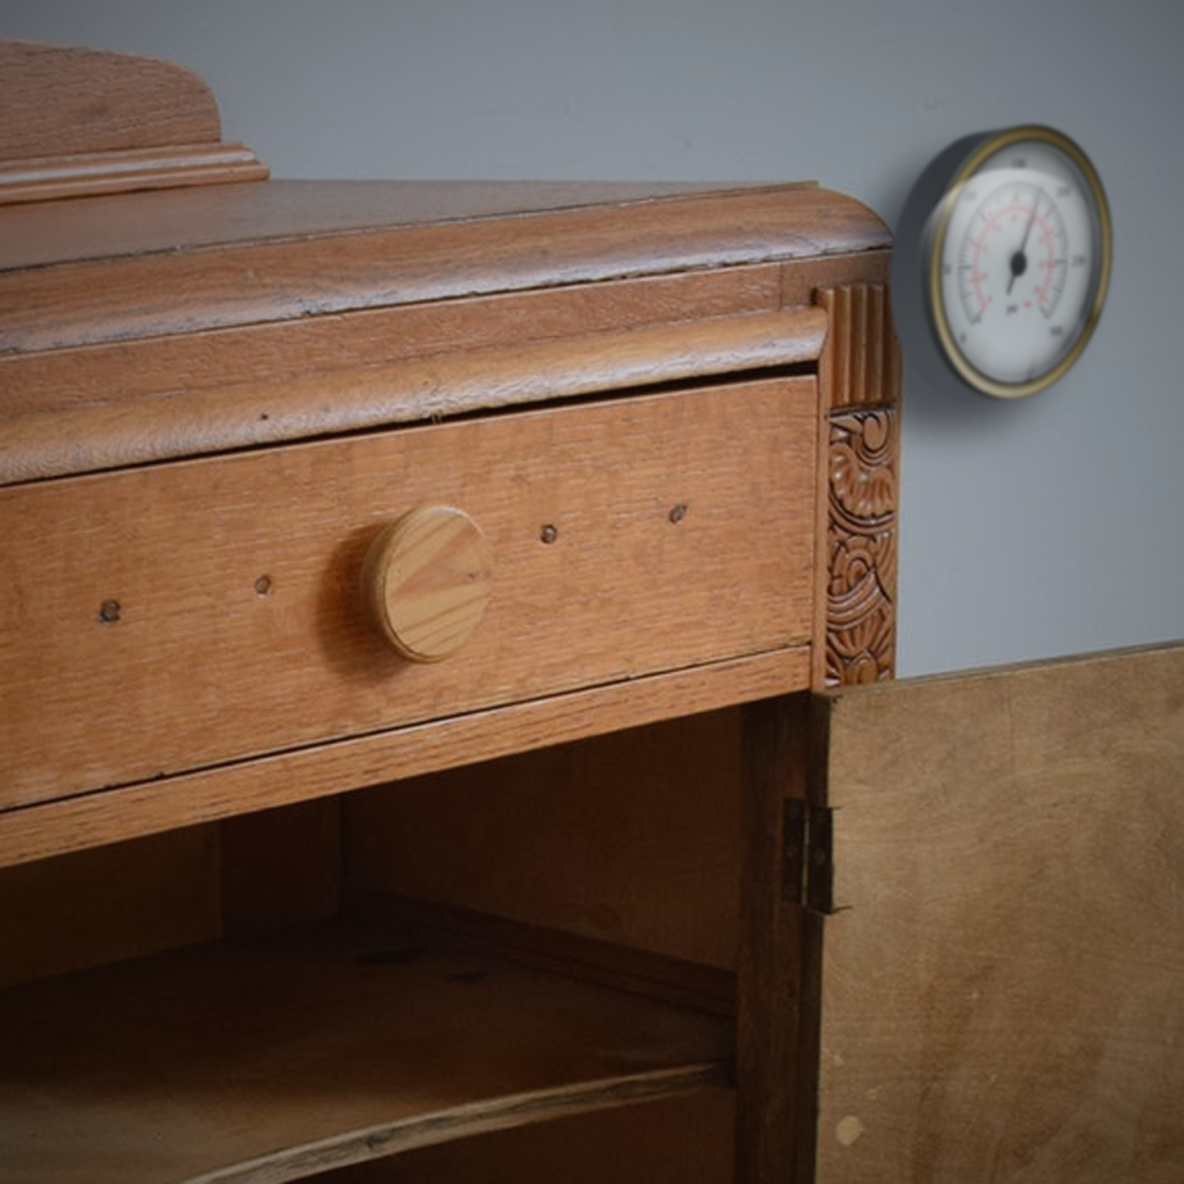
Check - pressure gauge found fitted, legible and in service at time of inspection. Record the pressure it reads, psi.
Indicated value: 175 psi
